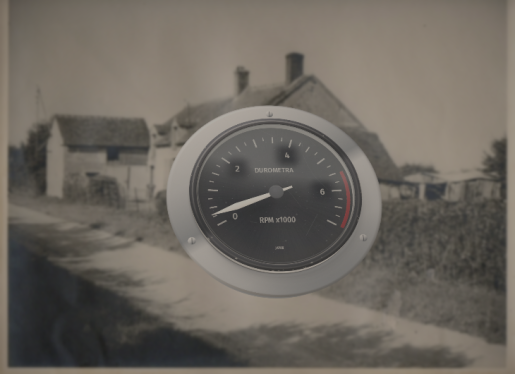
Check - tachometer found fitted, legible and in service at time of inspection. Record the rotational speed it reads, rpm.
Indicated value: 250 rpm
